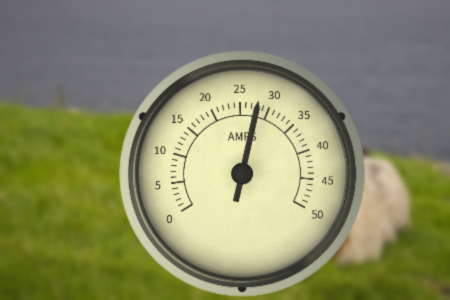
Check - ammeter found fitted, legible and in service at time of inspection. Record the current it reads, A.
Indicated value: 28 A
